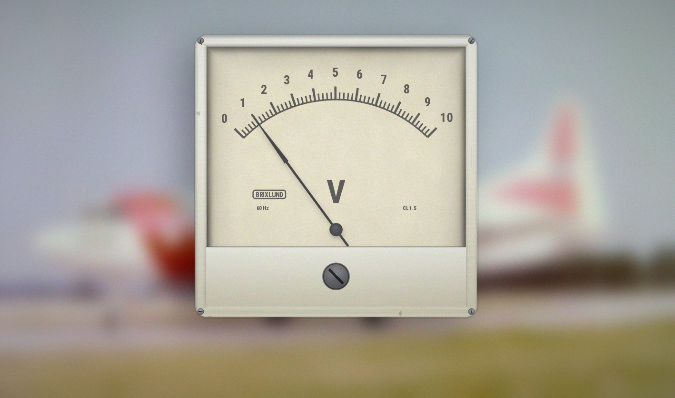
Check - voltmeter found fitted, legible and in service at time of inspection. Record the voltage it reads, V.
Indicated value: 1 V
